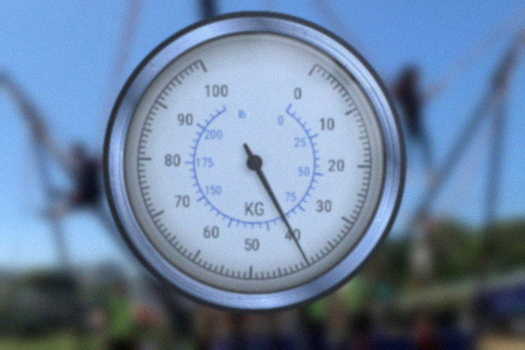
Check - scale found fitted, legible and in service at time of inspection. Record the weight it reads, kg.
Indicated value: 40 kg
